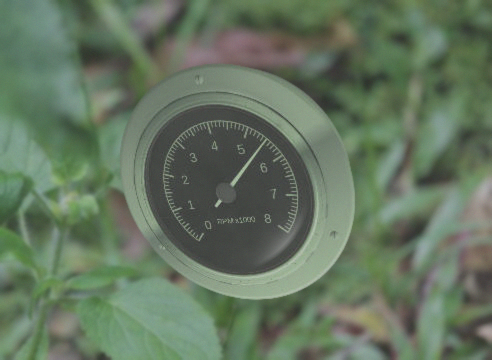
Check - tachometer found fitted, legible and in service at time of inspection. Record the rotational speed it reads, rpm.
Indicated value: 5500 rpm
